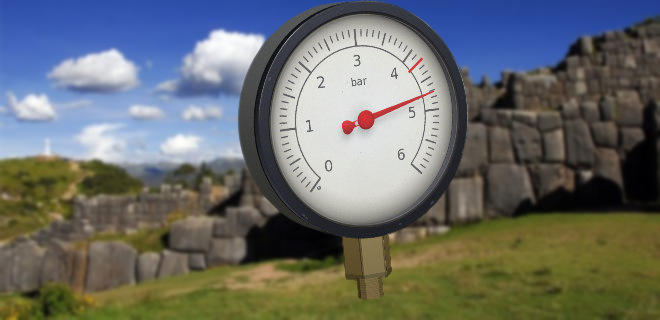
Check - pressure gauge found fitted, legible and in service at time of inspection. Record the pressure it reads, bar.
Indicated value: 4.7 bar
